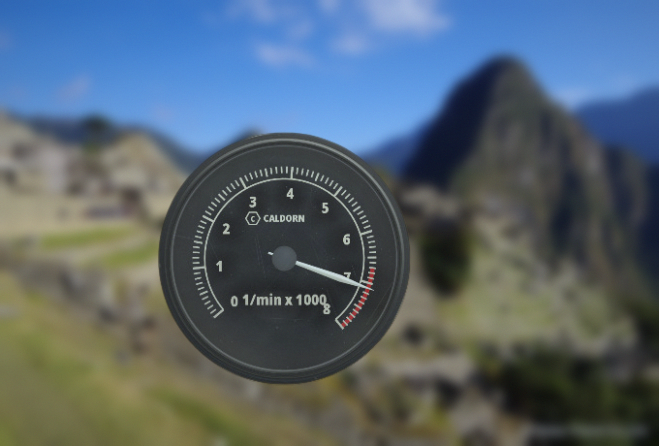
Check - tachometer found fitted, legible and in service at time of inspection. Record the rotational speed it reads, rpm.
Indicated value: 7100 rpm
